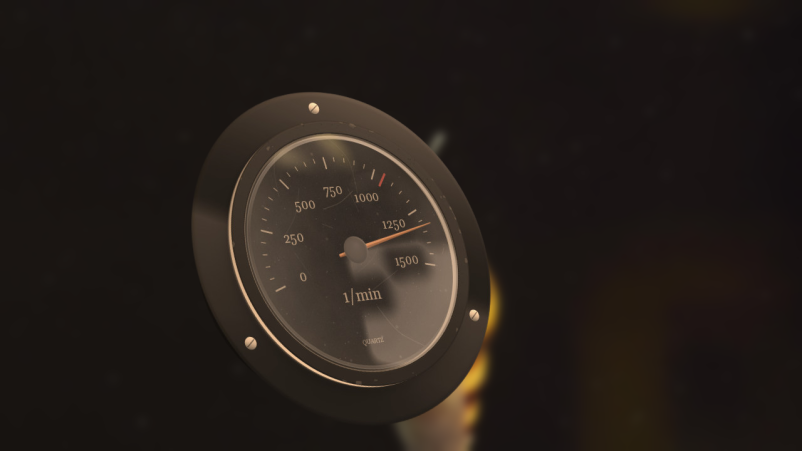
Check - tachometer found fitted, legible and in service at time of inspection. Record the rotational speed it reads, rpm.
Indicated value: 1325 rpm
